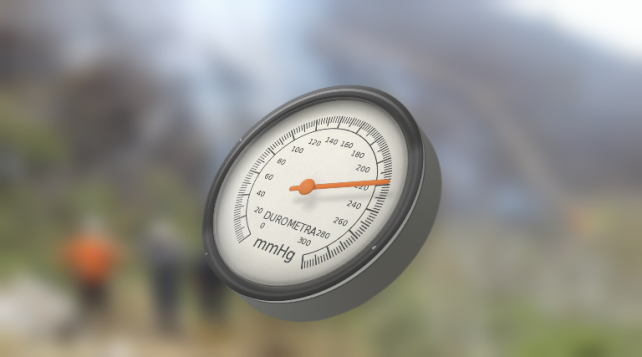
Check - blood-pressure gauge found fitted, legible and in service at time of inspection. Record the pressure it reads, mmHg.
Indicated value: 220 mmHg
